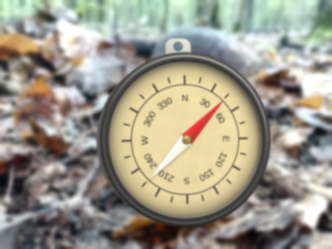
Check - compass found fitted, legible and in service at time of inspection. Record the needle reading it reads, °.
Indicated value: 45 °
